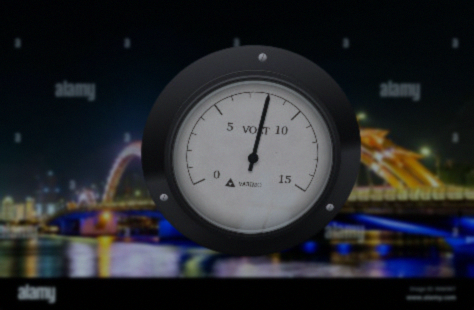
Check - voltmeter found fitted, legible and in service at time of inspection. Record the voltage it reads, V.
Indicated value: 8 V
